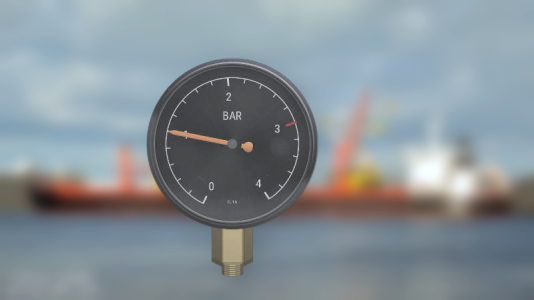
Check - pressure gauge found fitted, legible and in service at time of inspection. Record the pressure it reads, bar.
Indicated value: 1 bar
